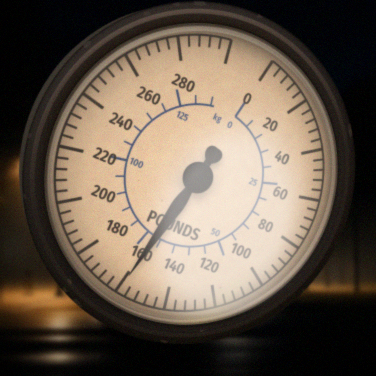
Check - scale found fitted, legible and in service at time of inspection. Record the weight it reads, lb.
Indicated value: 160 lb
